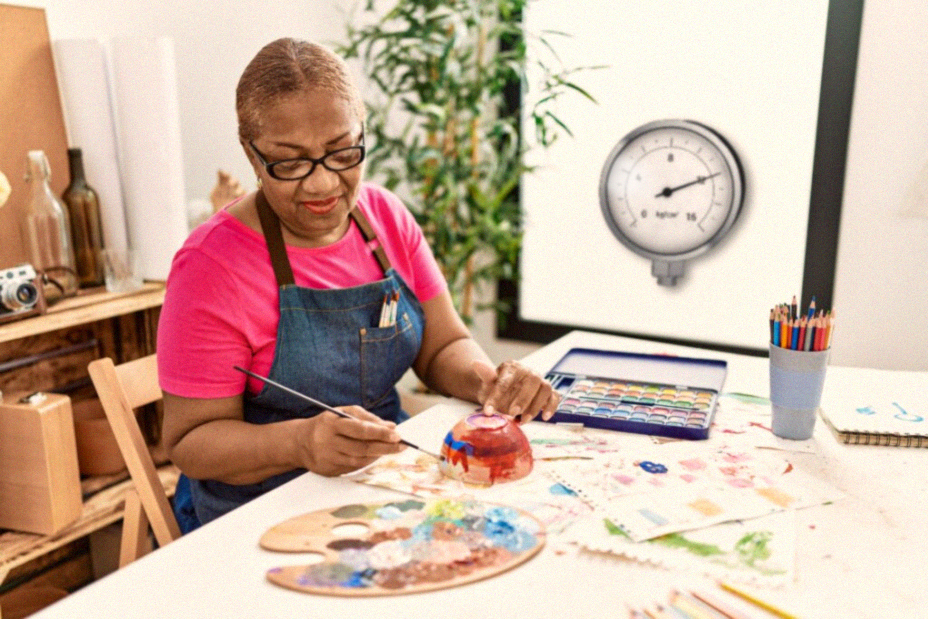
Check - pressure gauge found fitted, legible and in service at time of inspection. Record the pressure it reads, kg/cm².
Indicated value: 12 kg/cm²
